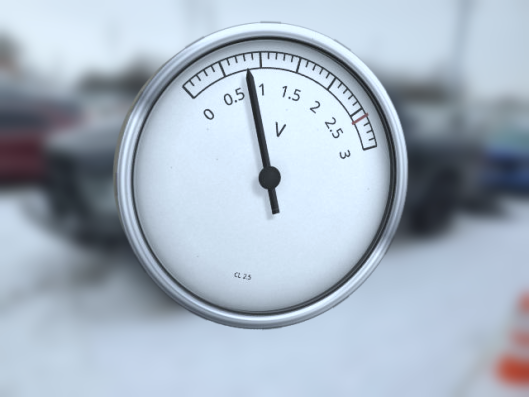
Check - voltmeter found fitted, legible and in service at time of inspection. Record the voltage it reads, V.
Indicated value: 0.8 V
